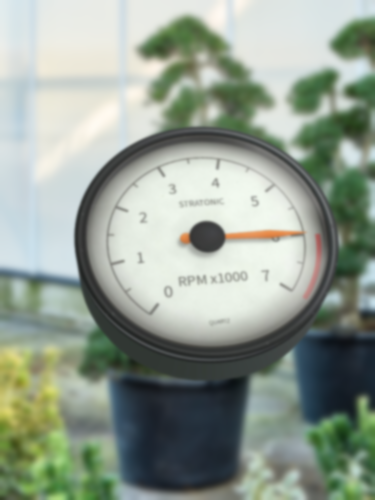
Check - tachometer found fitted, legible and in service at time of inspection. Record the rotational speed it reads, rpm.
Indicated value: 6000 rpm
